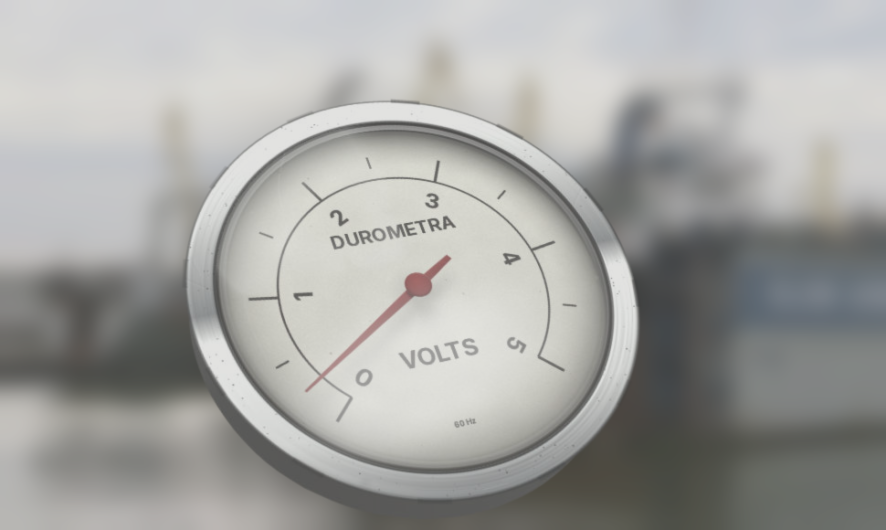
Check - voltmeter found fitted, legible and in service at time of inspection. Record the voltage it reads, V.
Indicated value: 0.25 V
